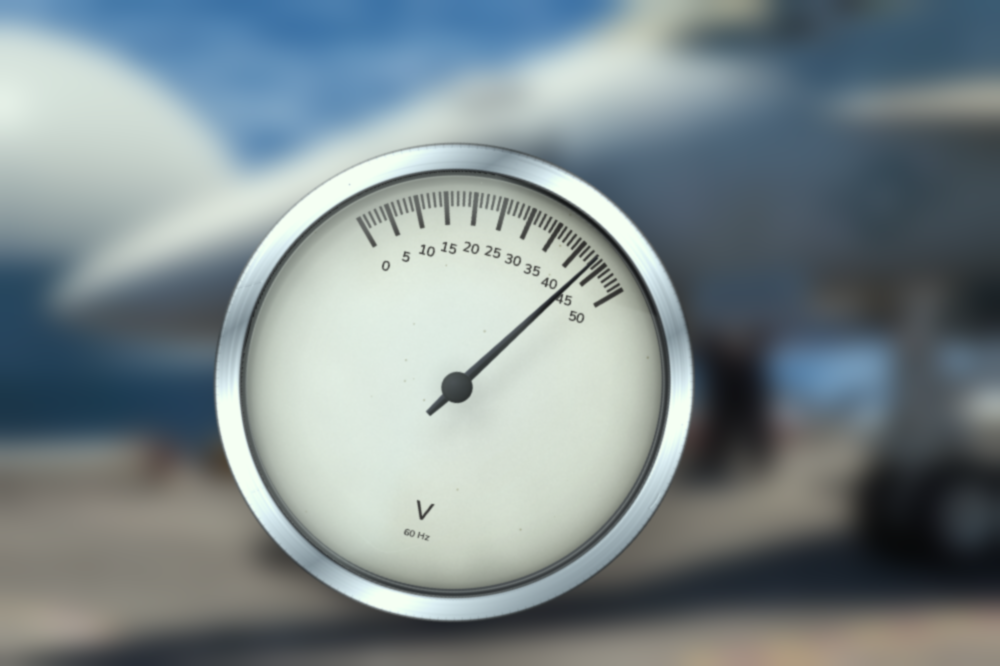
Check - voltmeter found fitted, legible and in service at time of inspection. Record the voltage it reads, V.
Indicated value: 43 V
